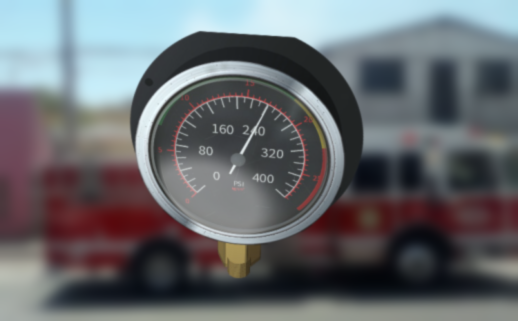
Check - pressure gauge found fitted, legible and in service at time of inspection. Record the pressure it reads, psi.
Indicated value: 240 psi
